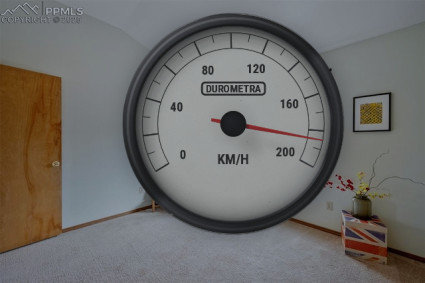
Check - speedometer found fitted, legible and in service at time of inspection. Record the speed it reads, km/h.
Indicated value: 185 km/h
